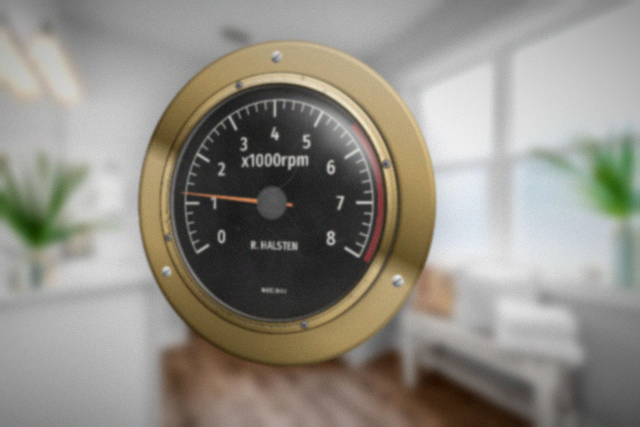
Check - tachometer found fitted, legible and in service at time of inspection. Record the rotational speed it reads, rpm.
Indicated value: 1200 rpm
